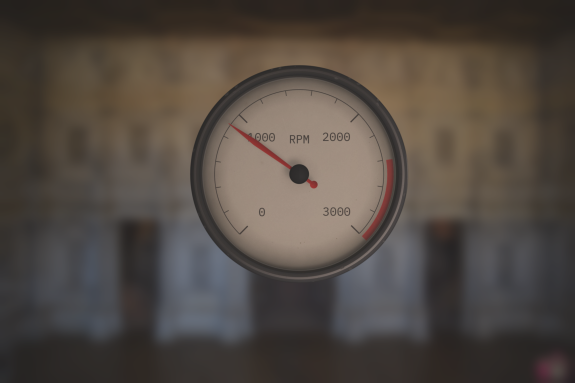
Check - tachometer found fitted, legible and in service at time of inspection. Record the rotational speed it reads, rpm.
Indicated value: 900 rpm
